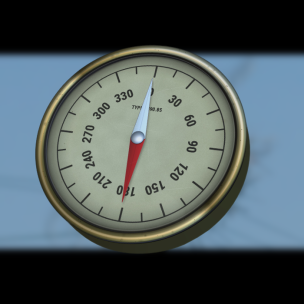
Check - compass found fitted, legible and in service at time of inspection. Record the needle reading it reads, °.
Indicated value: 180 °
